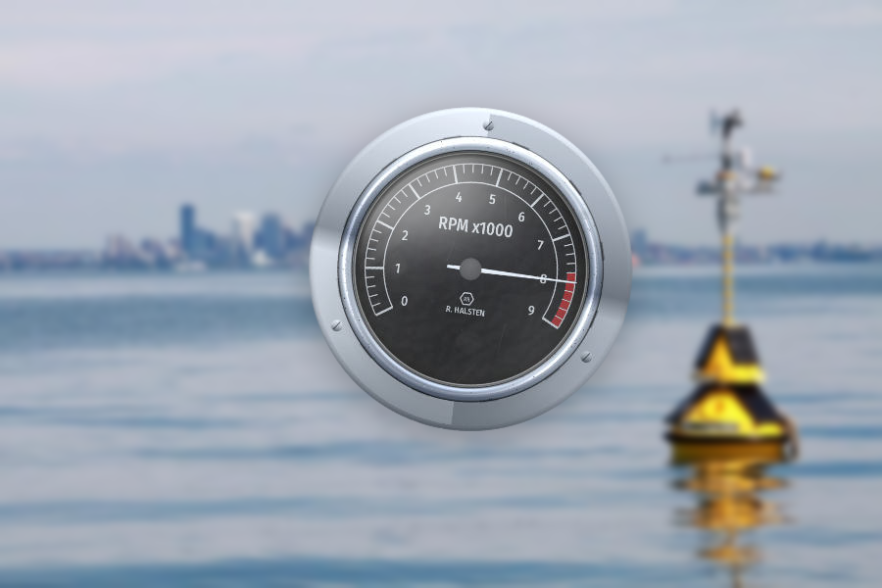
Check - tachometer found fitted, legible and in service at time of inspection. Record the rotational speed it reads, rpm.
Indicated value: 8000 rpm
